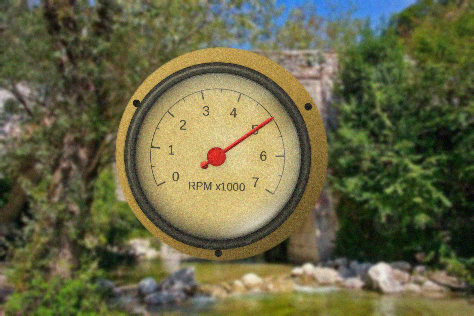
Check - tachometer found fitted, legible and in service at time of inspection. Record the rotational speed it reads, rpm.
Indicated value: 5000 rpm
